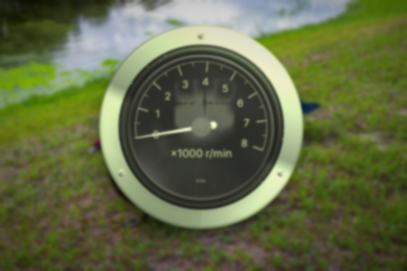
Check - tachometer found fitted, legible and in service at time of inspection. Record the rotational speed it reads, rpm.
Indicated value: 0 rpm
